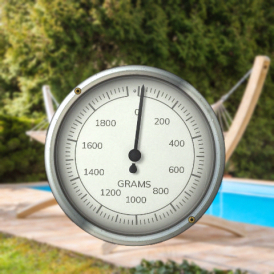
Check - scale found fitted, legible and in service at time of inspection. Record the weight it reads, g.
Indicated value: 20 g
